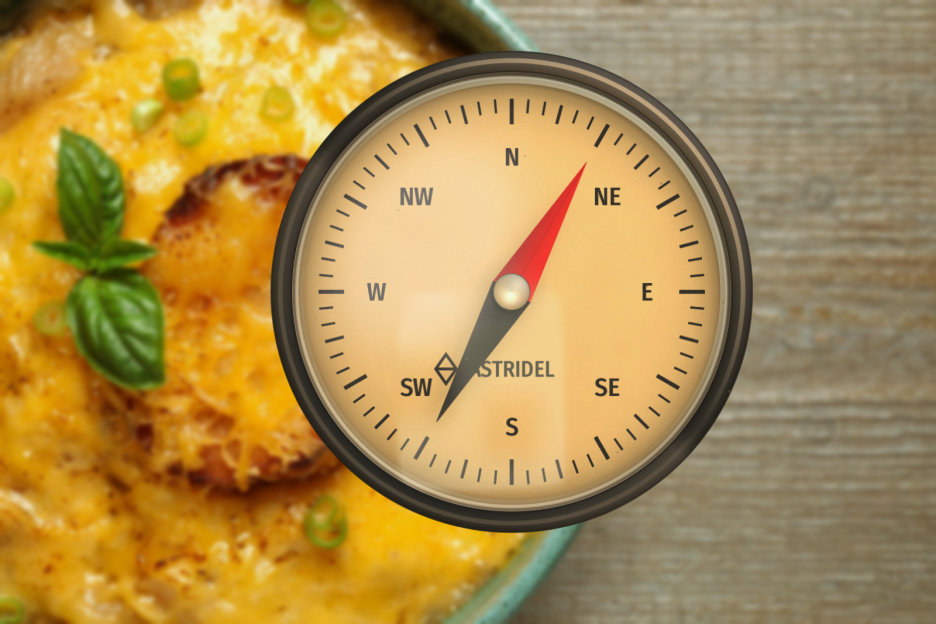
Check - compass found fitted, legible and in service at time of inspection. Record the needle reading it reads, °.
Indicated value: 30 °
